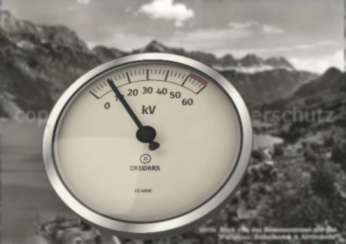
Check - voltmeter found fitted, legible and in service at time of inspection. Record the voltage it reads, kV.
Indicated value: 10 kV
